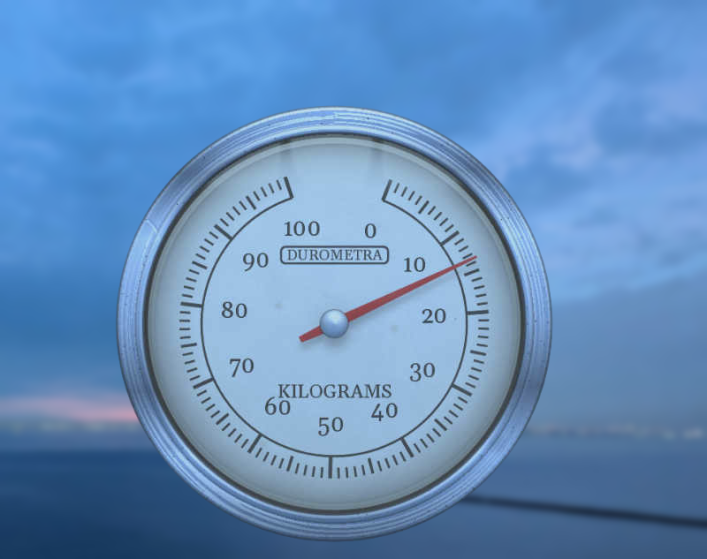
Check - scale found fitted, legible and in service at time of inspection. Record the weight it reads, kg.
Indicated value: 13.5 kg
